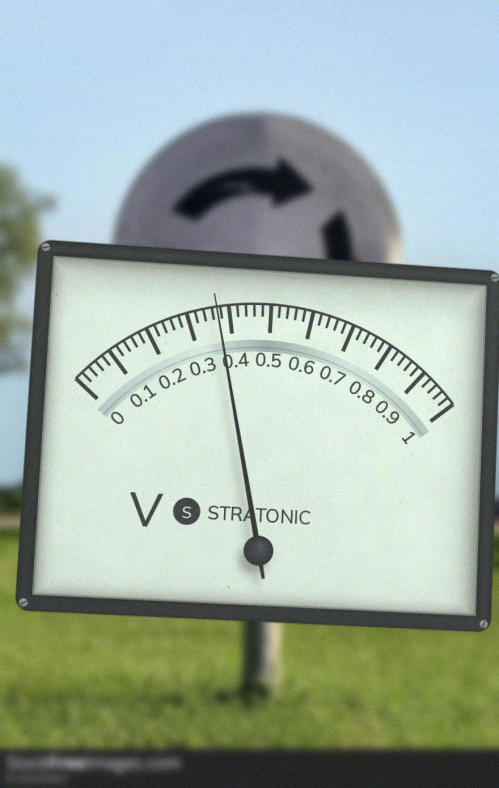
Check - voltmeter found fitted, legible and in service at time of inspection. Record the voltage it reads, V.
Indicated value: 0.37 V
